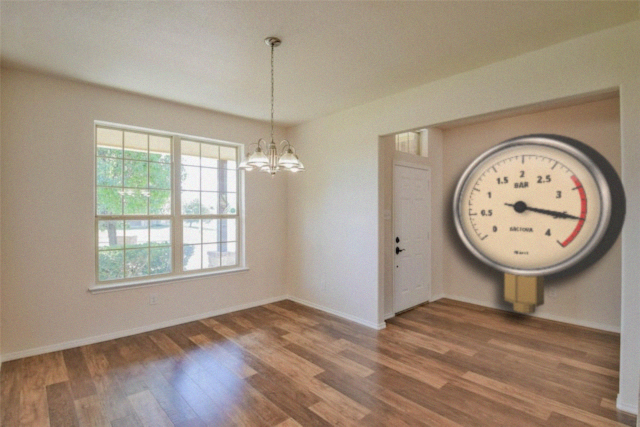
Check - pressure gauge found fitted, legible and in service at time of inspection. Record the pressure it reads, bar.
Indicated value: 3.5 bar
